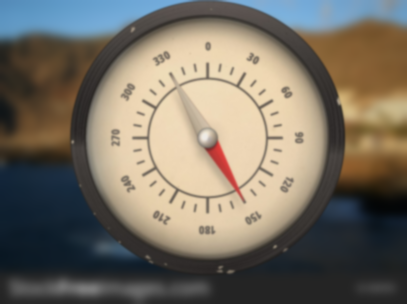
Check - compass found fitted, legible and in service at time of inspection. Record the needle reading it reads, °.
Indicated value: 150 °
